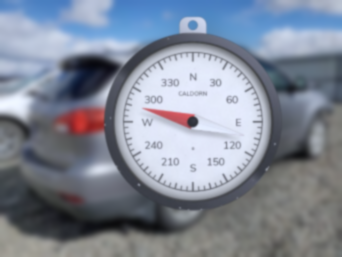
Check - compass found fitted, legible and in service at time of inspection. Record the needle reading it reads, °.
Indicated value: 285 °
